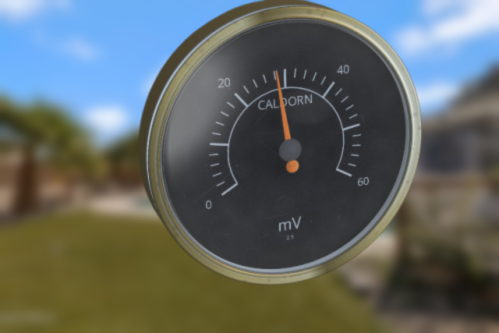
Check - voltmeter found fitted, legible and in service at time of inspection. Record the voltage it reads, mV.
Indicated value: 28 mV
